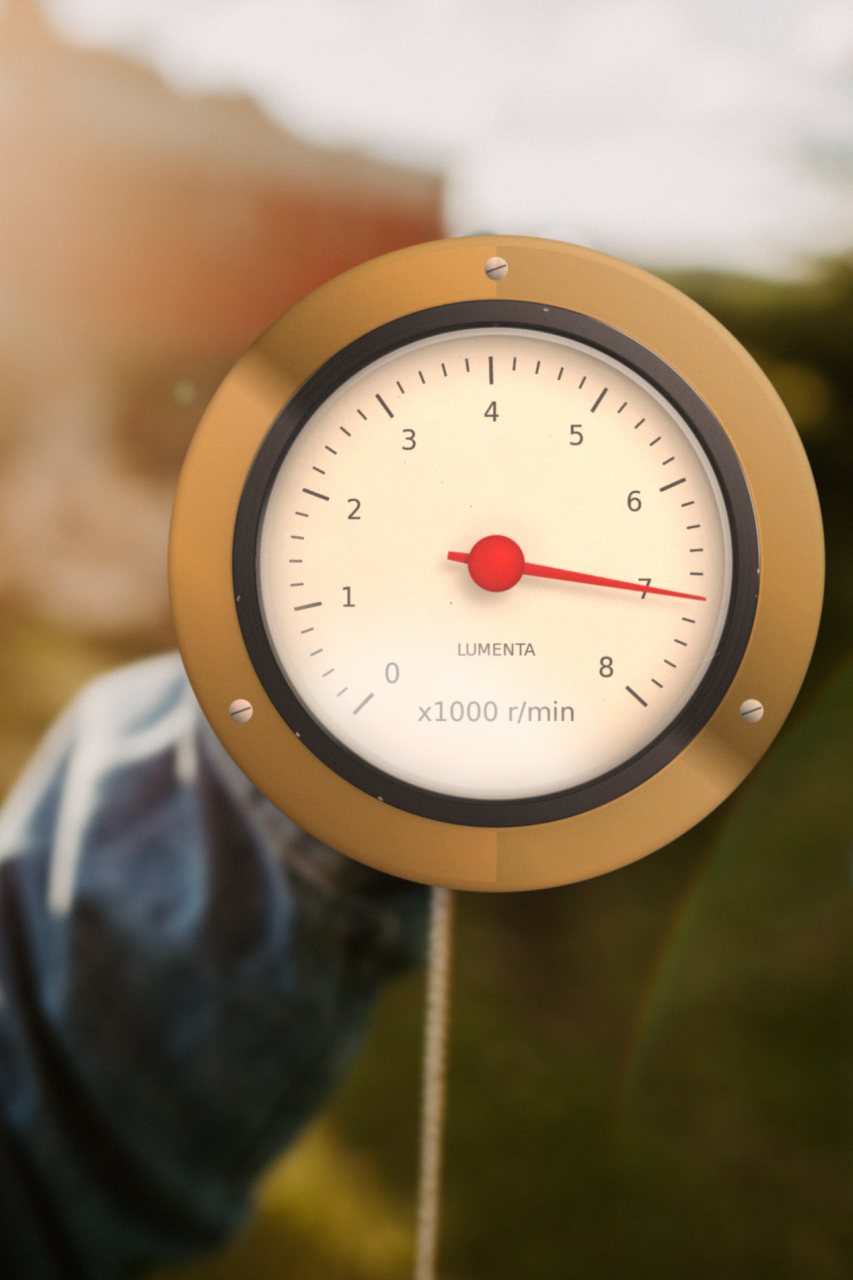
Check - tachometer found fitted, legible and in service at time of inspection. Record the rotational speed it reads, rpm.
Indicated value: 7000 rpm
